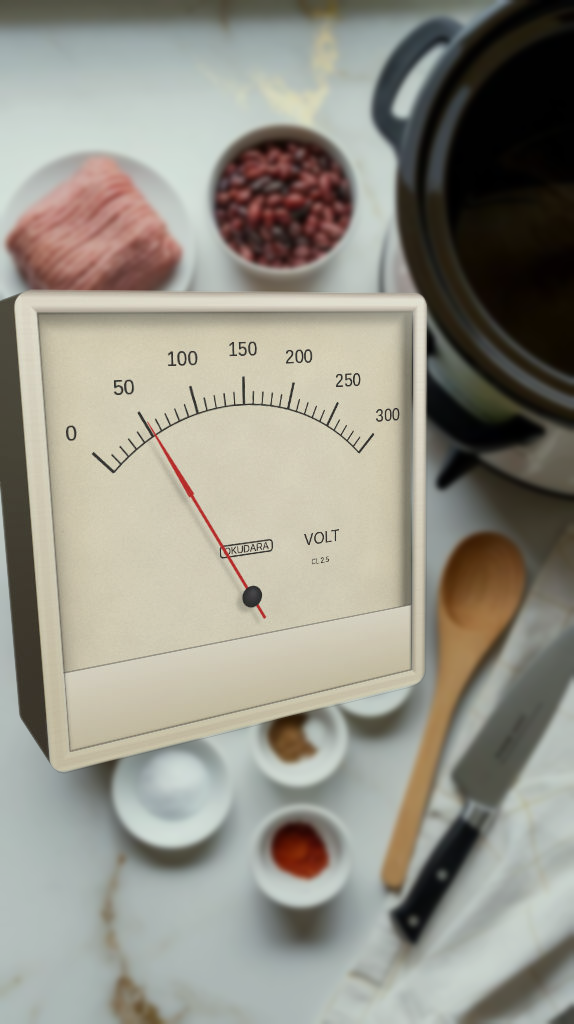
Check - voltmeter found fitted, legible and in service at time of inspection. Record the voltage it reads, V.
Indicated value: 50 V
